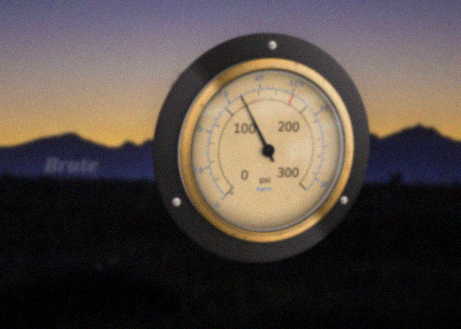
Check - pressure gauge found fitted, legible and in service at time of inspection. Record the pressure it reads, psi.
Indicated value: 120 psi
